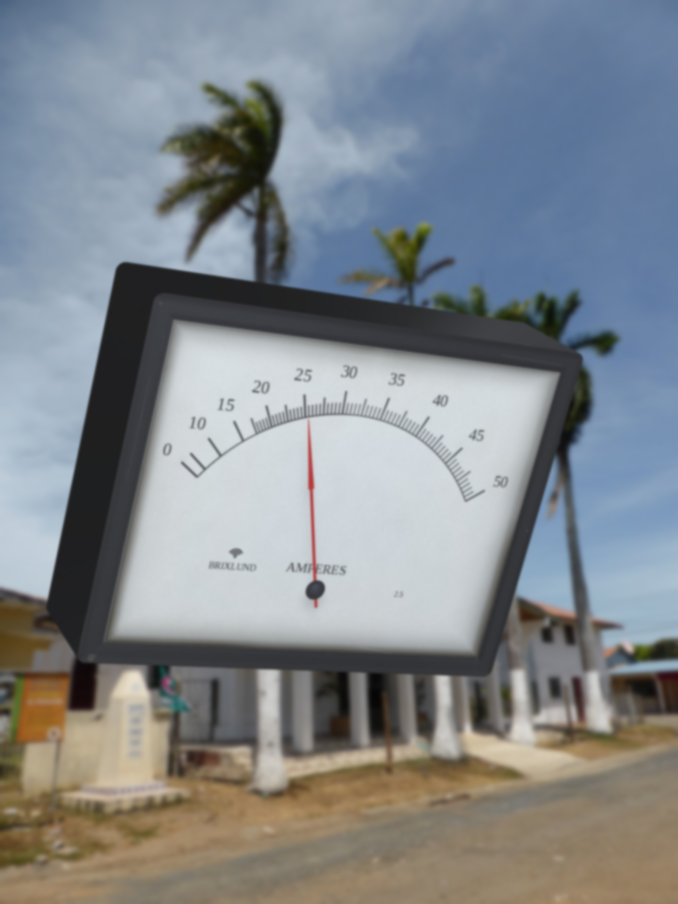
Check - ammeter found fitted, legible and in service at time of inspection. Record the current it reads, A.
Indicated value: 25 A
